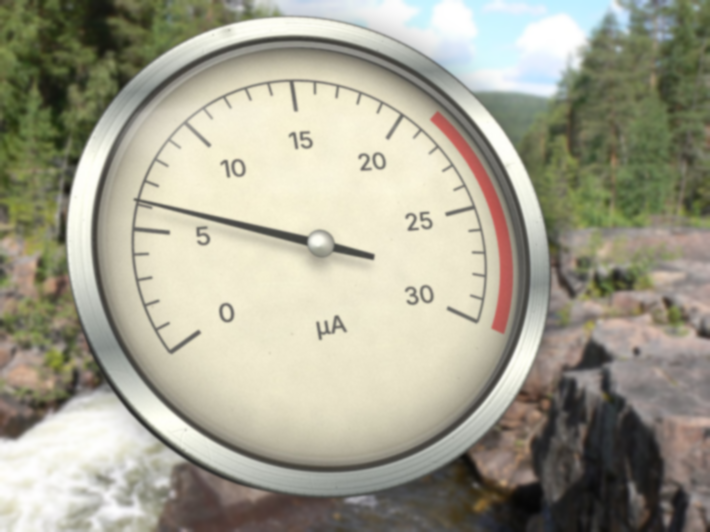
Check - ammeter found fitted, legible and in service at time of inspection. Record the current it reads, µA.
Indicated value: 6 µA
